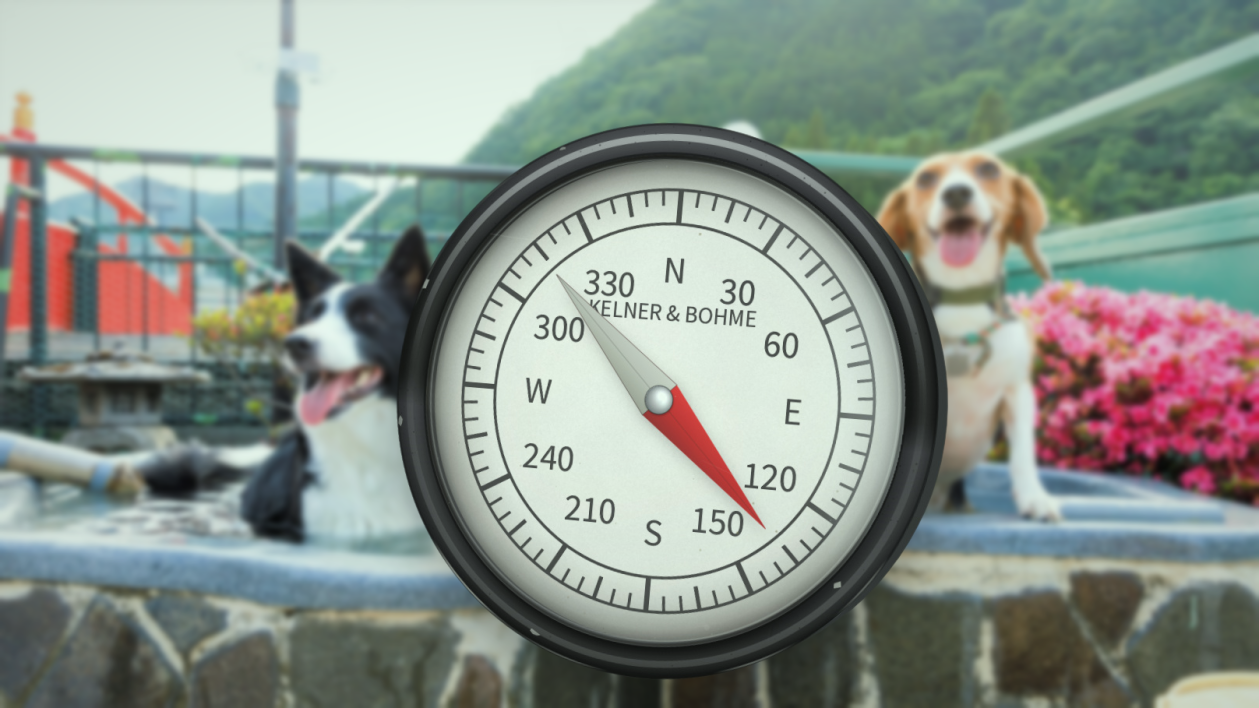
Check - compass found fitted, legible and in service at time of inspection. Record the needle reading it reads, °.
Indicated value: 135 °
